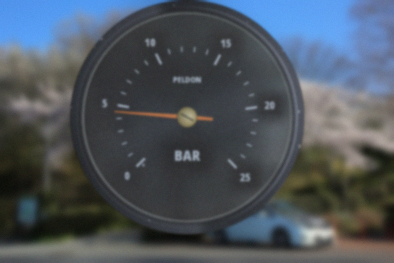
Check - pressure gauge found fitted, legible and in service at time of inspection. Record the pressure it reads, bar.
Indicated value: 4.5 bar
